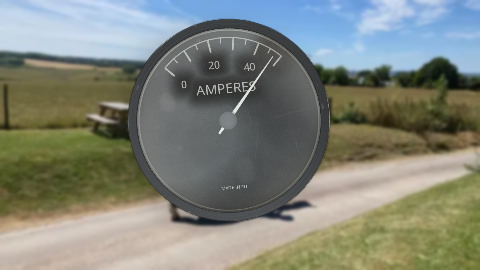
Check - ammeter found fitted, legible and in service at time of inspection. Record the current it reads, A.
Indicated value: 47.5 A
